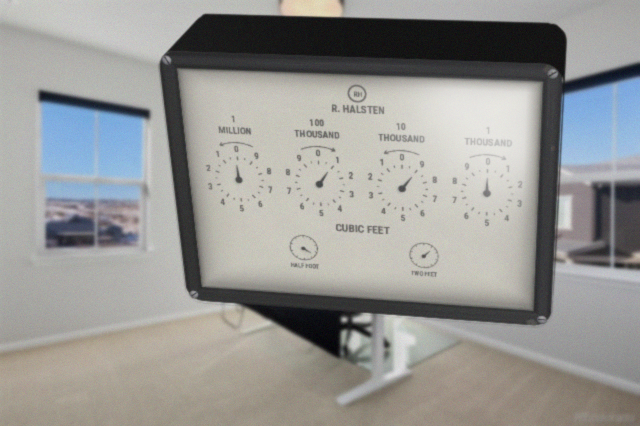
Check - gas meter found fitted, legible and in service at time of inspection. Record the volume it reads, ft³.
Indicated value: 9000 ft³
